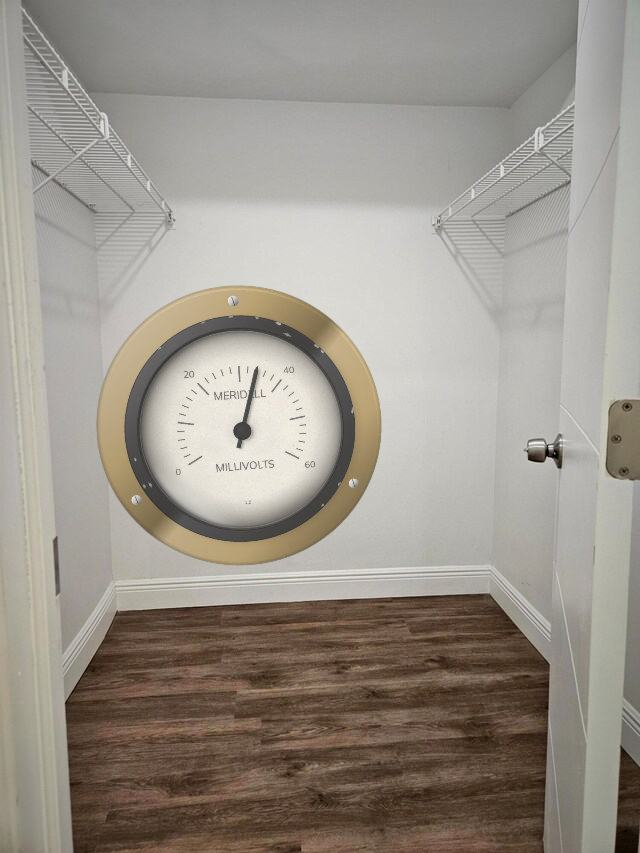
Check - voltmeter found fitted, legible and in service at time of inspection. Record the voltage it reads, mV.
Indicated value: 34 mV
